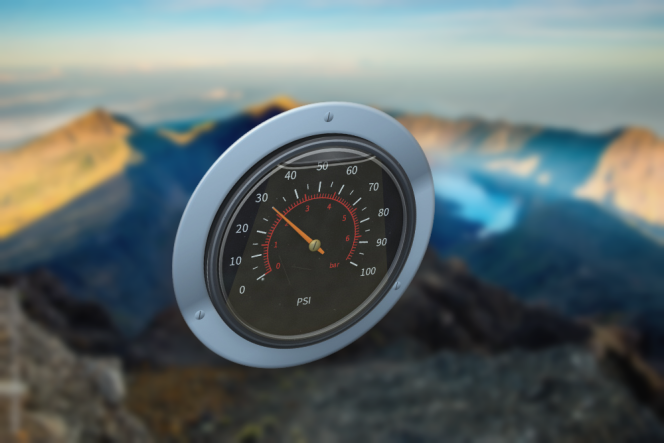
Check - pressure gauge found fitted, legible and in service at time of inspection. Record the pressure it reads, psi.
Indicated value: 30 psi
